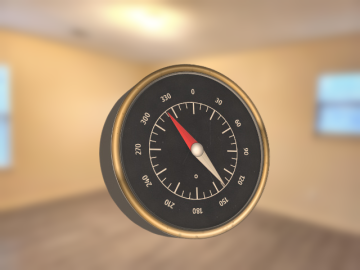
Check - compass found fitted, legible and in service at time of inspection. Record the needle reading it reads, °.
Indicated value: 320 °
